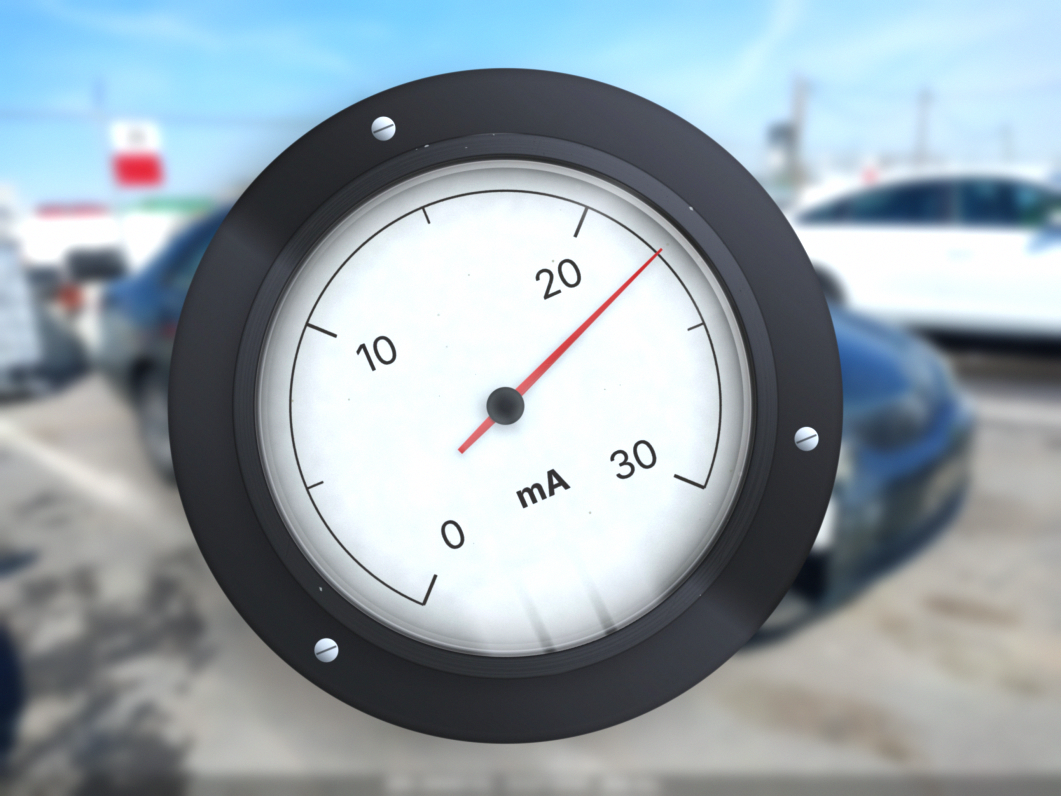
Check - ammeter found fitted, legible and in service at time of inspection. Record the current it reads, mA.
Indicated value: 22.5 mA
